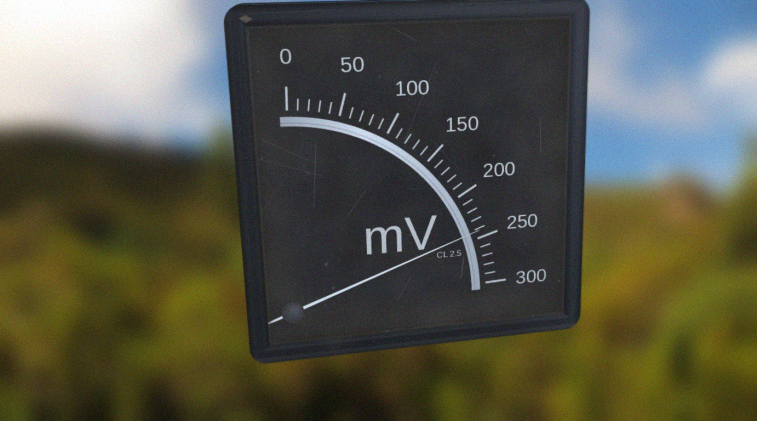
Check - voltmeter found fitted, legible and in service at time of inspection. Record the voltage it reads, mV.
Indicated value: 240 mV
